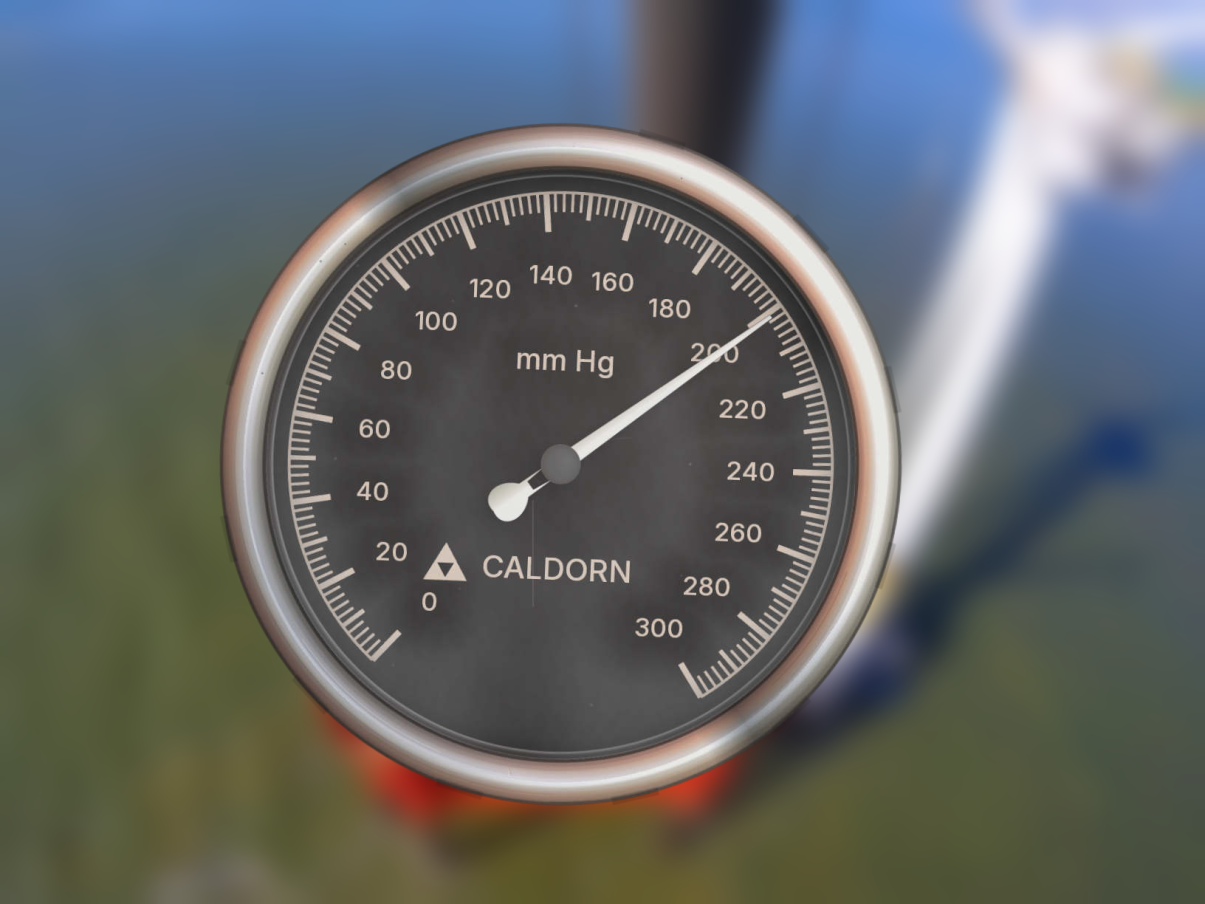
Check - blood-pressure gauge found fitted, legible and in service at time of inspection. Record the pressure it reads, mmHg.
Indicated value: 201 mmHg
